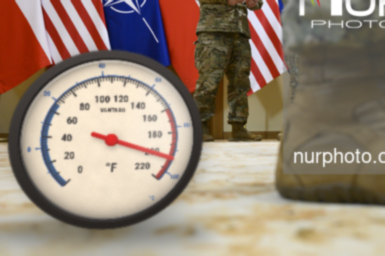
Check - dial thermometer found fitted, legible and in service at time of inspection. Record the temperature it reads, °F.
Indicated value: 200 °F
